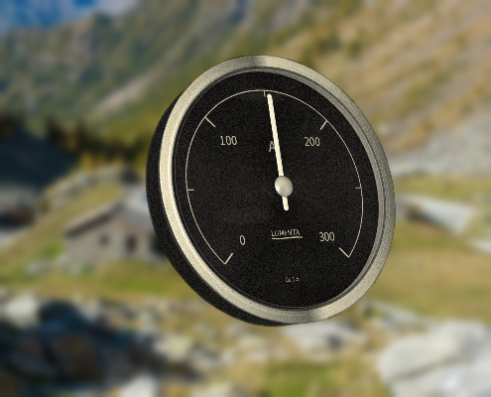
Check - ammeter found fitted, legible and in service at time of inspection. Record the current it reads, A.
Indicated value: 150 A
